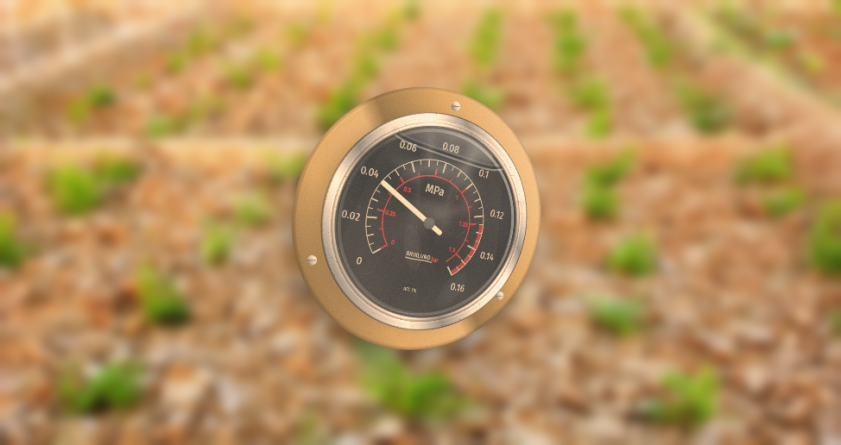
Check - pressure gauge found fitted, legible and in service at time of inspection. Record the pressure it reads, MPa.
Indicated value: 0.04 MPa
